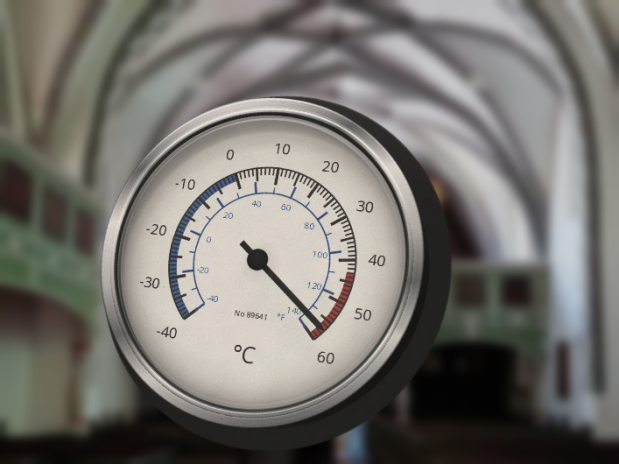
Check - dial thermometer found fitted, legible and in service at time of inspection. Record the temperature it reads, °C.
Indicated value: 57 °C
